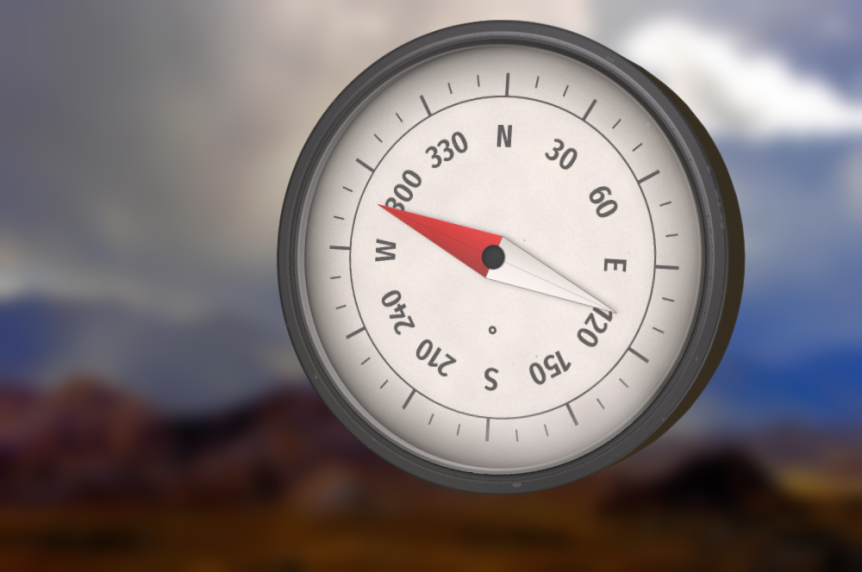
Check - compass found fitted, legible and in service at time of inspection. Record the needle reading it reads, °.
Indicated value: 290 °
